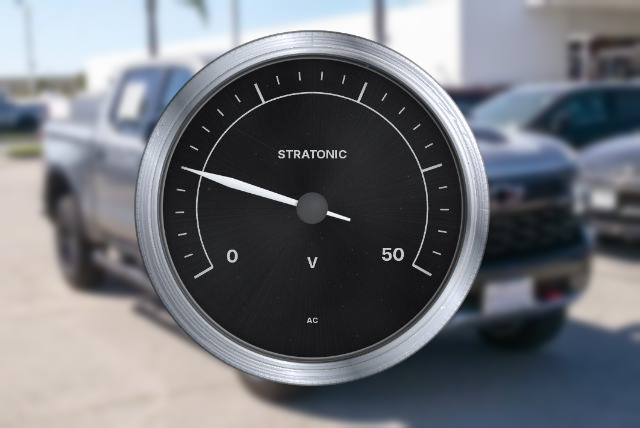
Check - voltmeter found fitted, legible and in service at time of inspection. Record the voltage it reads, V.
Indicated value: 10 V
